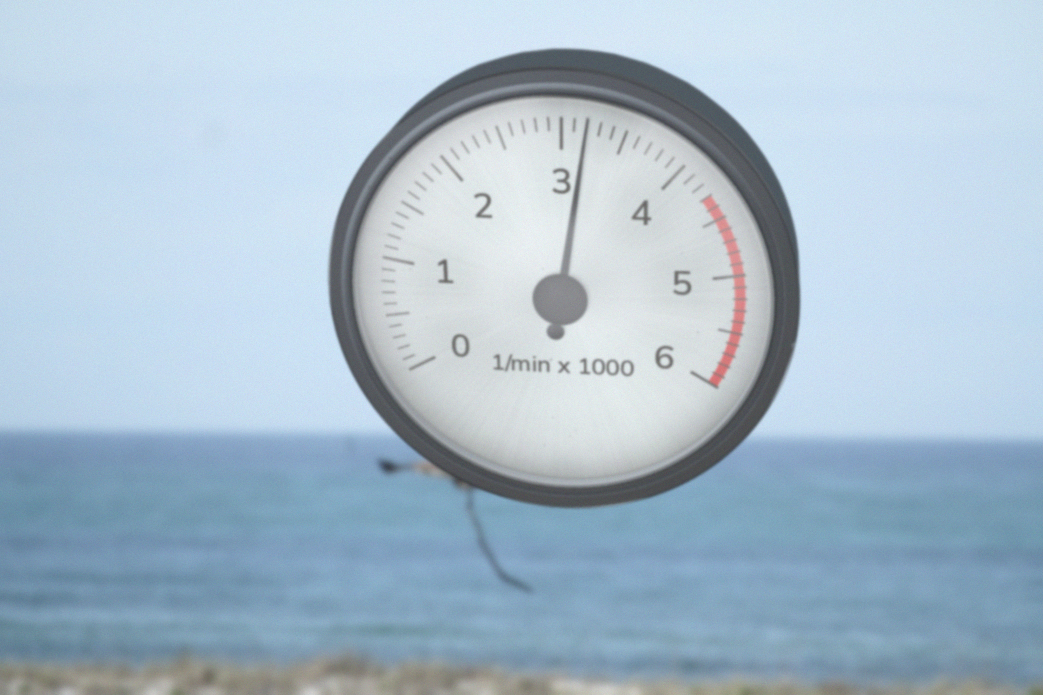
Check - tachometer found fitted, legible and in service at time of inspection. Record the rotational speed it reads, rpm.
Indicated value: 3200 rpm
